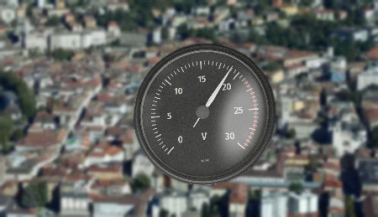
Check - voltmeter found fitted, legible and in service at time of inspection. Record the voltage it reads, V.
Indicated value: 19 V
